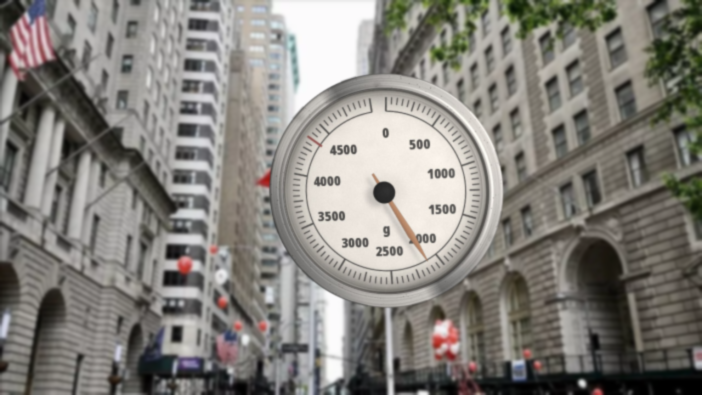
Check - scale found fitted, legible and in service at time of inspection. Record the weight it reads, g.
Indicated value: 2100 g
